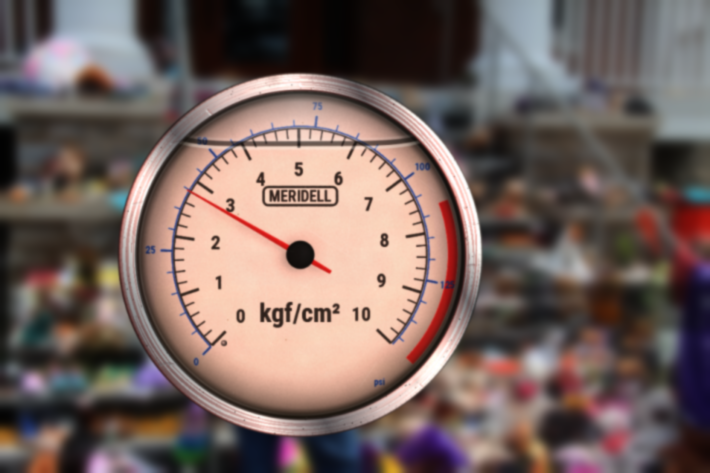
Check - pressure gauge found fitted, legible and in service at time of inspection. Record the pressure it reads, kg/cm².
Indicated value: 2.8 kg/cm²
